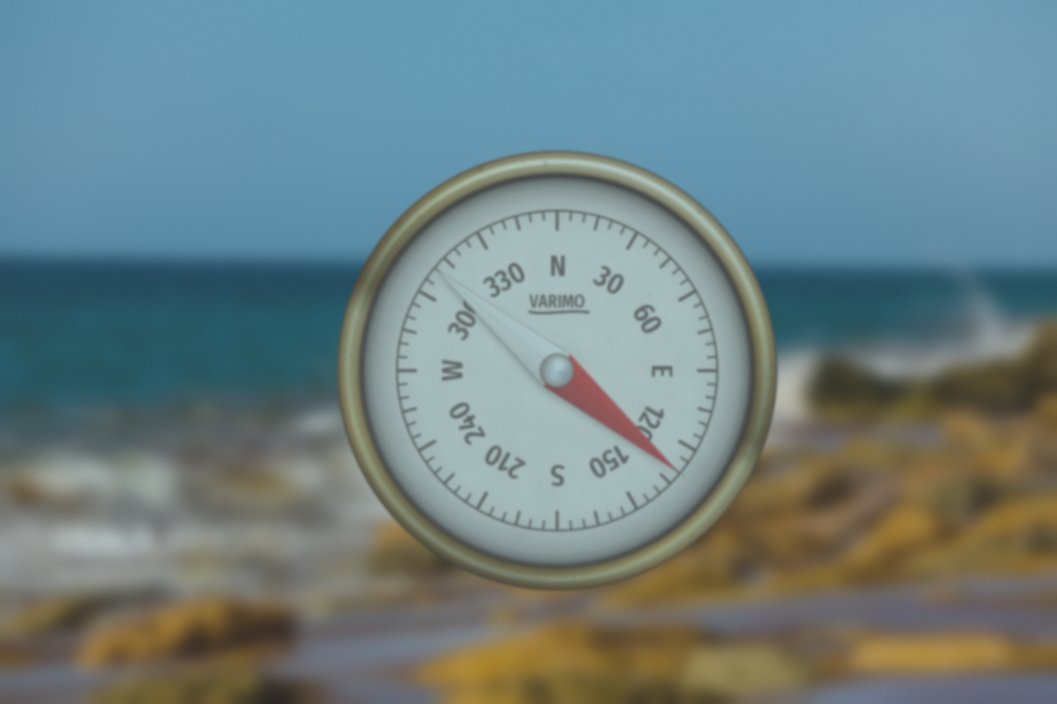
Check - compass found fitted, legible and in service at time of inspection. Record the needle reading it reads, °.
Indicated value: 130 °
